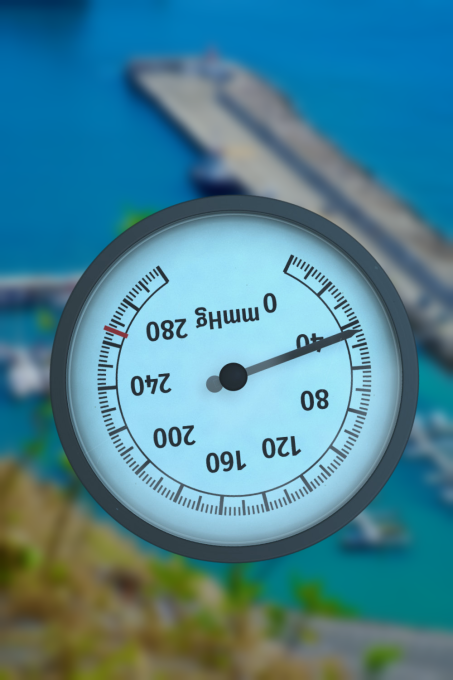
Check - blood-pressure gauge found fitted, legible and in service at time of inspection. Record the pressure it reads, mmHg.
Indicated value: 44 mmHg
